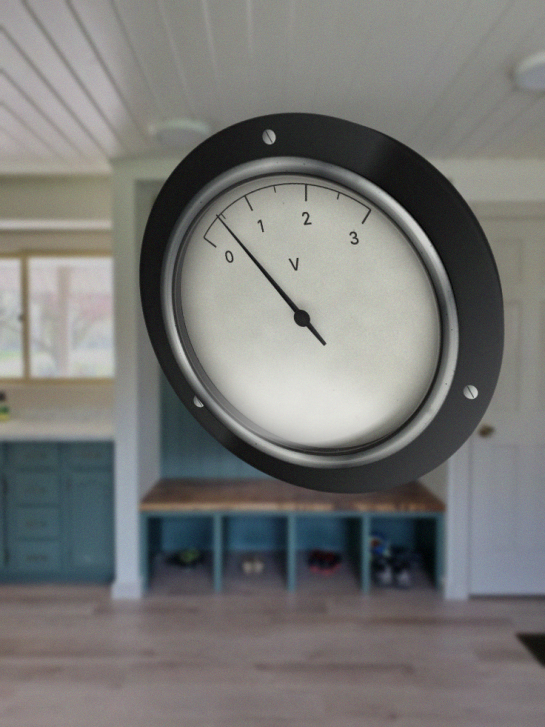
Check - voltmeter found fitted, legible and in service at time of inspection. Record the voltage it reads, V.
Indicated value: 0.5 V
